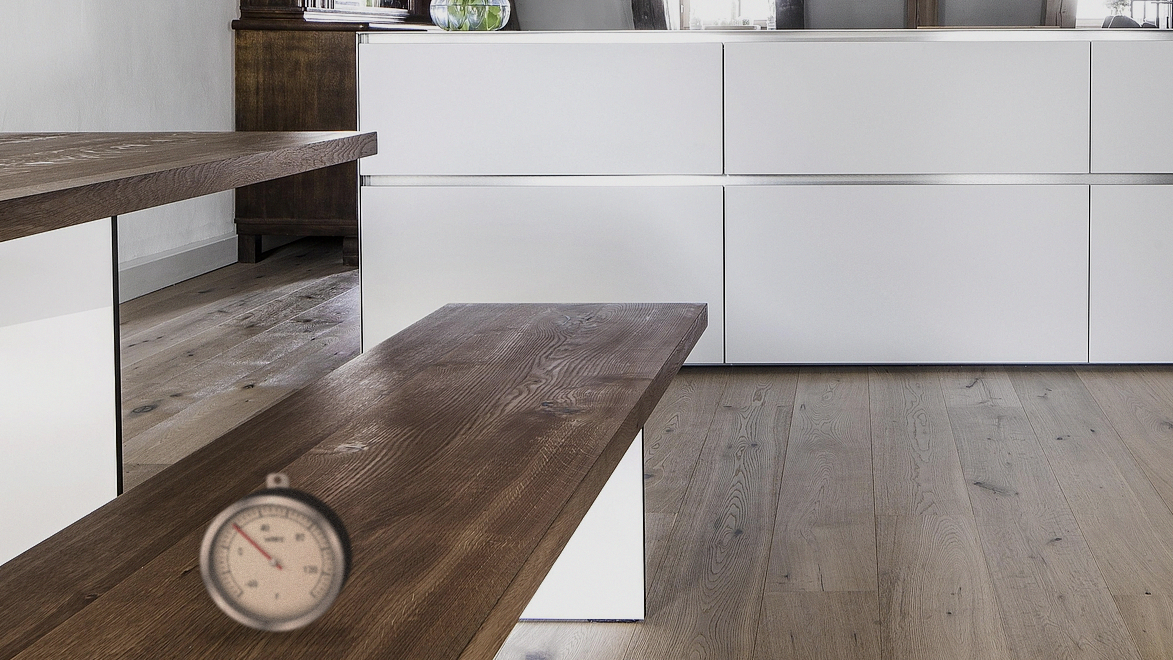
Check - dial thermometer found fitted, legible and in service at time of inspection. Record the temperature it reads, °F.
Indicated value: 20 °F
